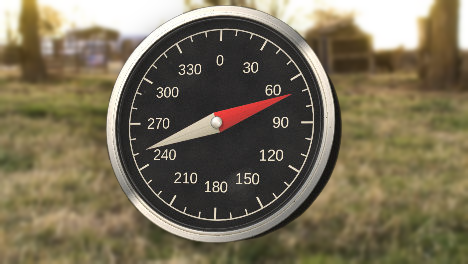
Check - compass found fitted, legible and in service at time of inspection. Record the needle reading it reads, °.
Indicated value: 70 °
